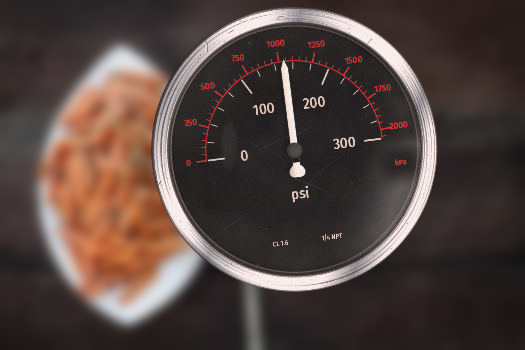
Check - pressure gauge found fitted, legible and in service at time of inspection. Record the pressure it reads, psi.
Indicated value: 150 psi
